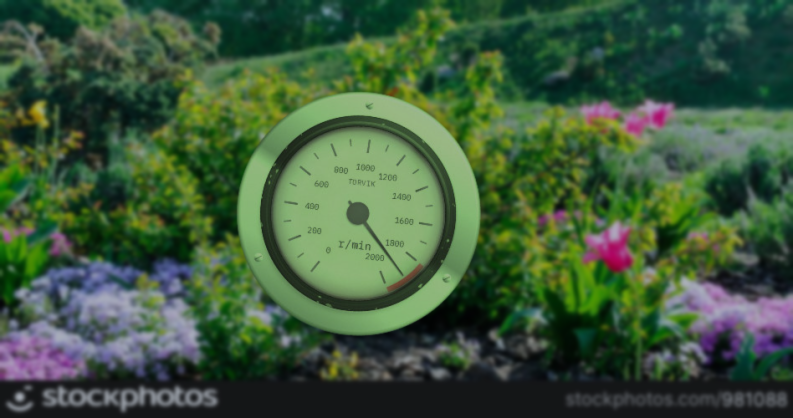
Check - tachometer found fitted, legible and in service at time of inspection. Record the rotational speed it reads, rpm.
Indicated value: 1900 rpm
